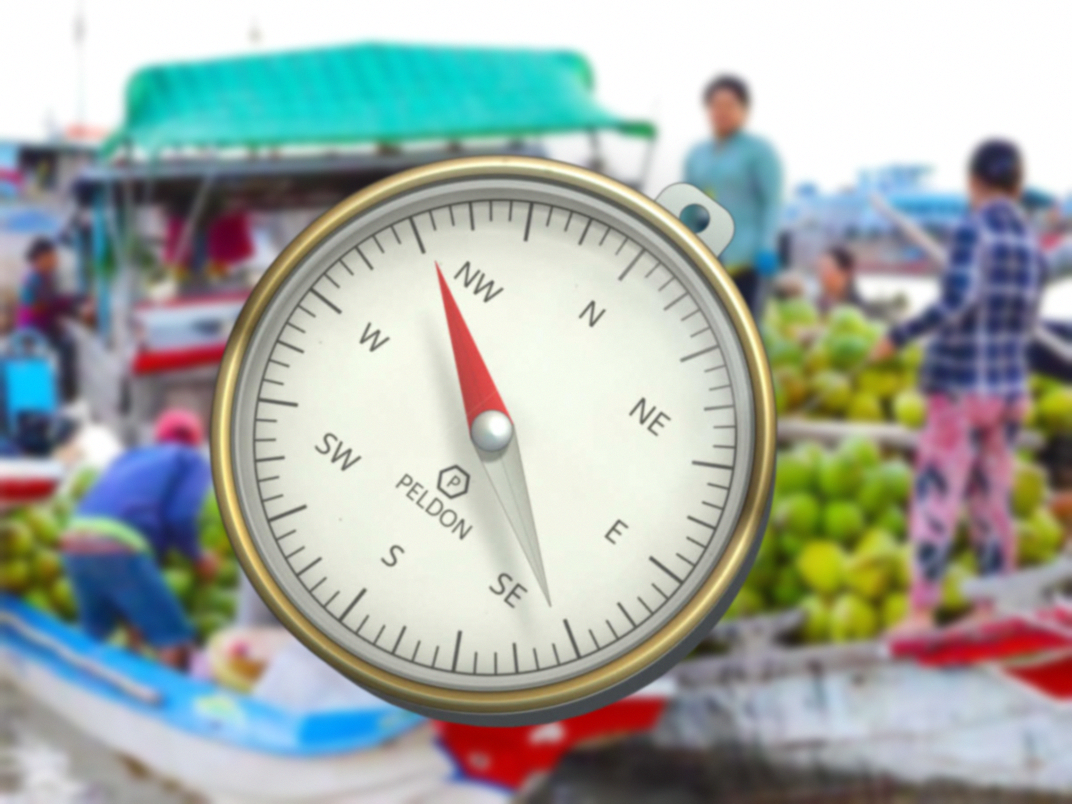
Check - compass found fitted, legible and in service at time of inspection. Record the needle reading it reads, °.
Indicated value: 302.5 °
